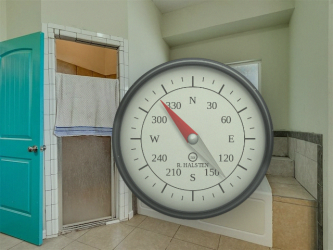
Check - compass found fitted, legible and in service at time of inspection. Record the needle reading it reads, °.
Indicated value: 320 °
